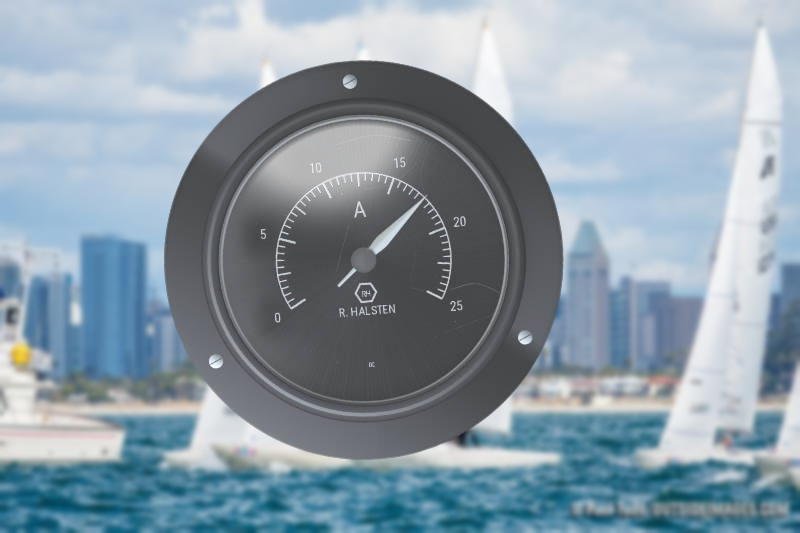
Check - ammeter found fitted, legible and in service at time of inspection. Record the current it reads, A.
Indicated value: 17.5 A
